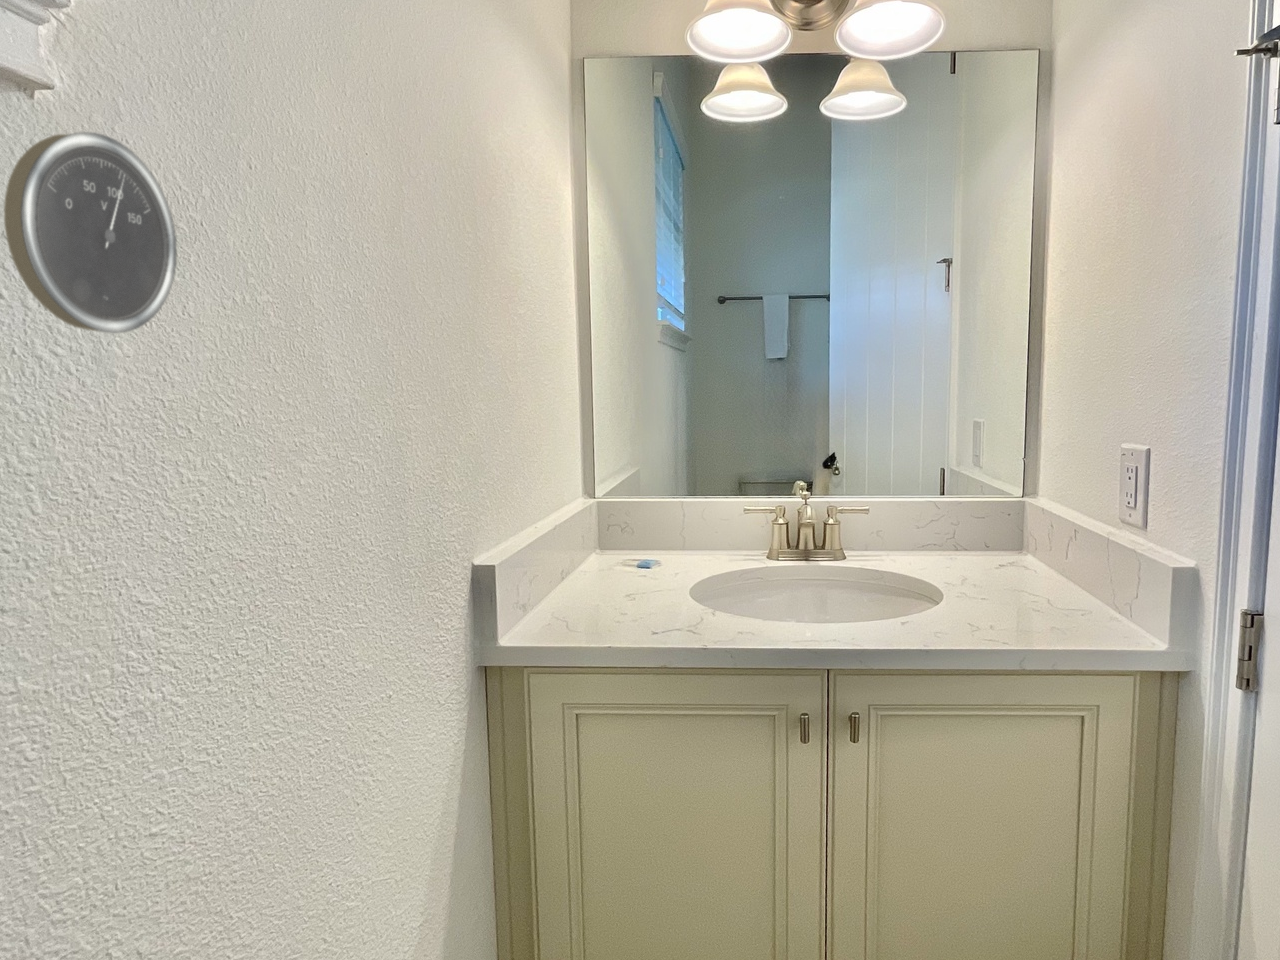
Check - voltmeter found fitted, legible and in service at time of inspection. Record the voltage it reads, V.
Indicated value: 100 V
